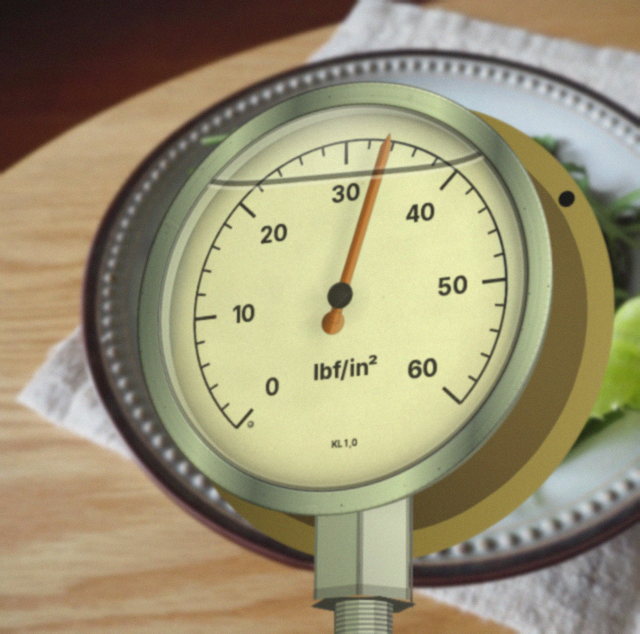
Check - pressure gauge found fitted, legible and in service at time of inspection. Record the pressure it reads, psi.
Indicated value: 34 psi
